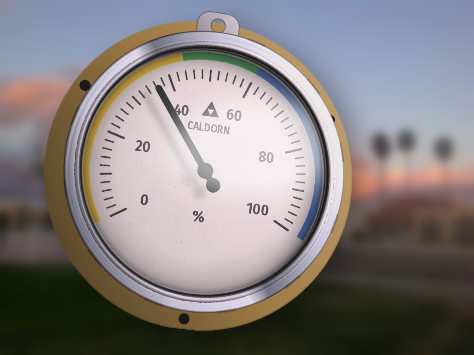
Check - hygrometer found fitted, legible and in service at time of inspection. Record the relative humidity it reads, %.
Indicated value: 36 %
